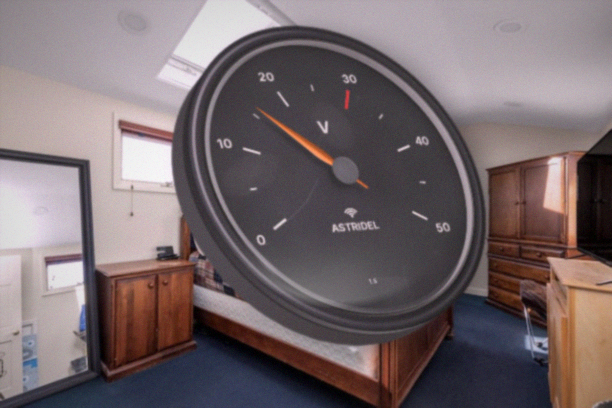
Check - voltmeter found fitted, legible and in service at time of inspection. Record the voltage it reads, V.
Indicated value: 15 V
